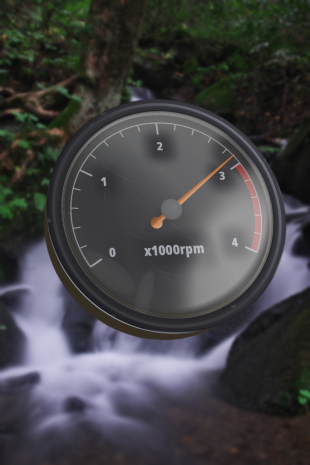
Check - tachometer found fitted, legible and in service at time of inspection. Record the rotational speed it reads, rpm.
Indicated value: 2900 rpm
